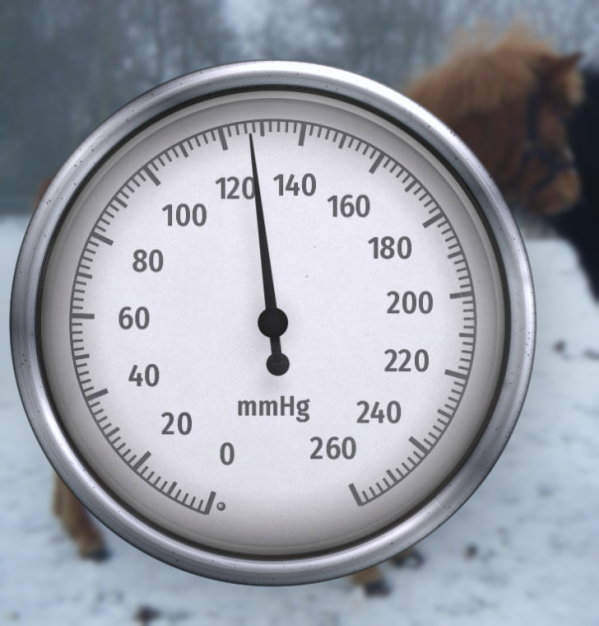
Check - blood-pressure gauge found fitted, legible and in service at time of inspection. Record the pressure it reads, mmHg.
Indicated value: 127 mmHg
